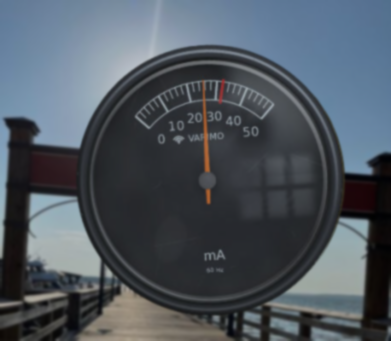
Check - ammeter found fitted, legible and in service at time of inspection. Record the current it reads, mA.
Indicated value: 26 mA
